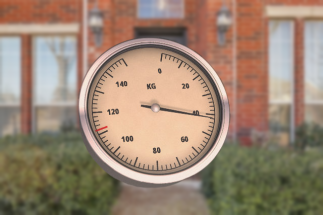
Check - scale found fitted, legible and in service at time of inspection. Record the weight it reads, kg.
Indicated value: 42 kg
